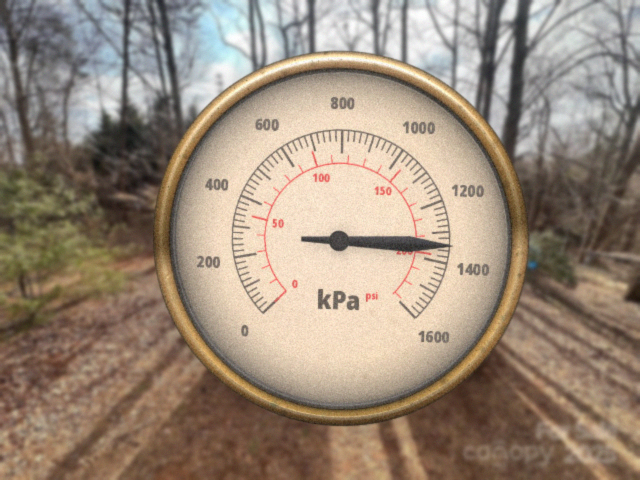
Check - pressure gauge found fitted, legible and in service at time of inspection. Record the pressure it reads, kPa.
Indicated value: 1340 kPa
